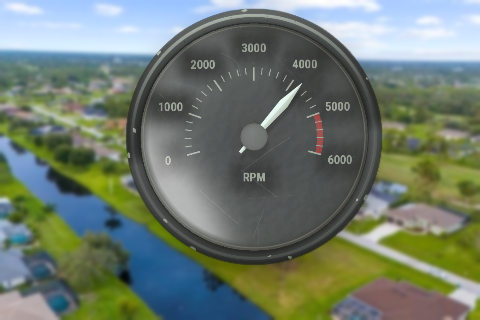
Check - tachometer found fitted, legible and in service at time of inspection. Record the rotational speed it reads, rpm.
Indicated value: 4200 rpm
